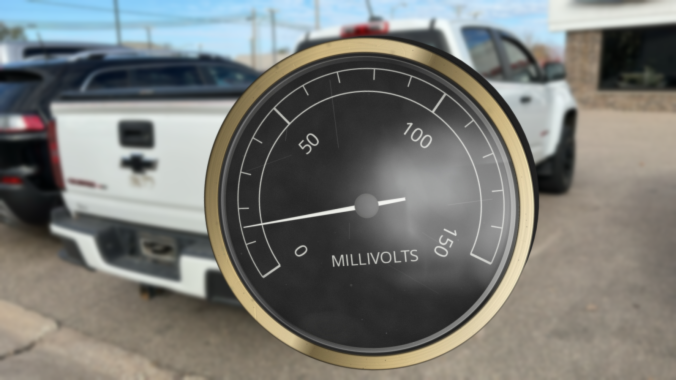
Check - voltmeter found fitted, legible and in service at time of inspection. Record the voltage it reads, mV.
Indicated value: 15 mV
